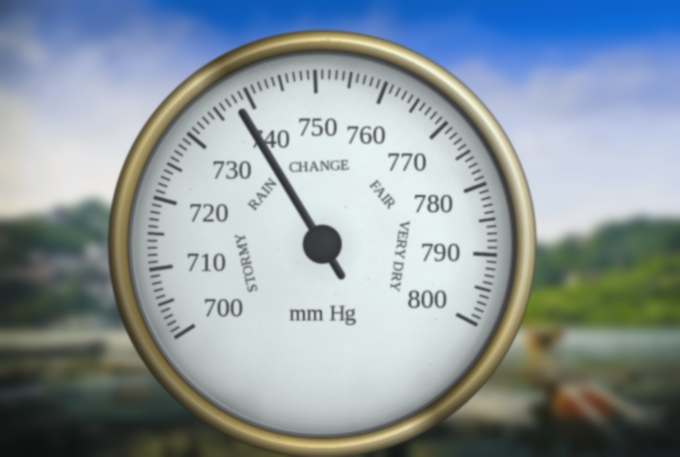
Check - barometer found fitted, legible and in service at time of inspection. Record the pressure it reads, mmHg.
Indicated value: 738 mmHg
